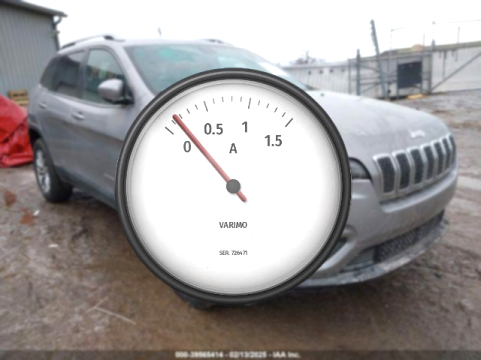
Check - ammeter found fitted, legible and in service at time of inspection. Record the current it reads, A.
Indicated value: 0.15 A
